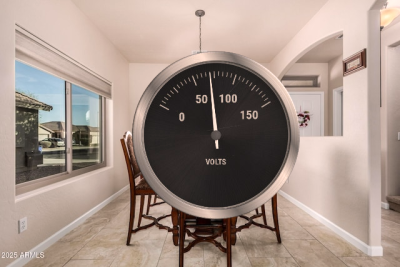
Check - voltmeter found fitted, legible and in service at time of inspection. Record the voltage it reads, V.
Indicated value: 70 V
